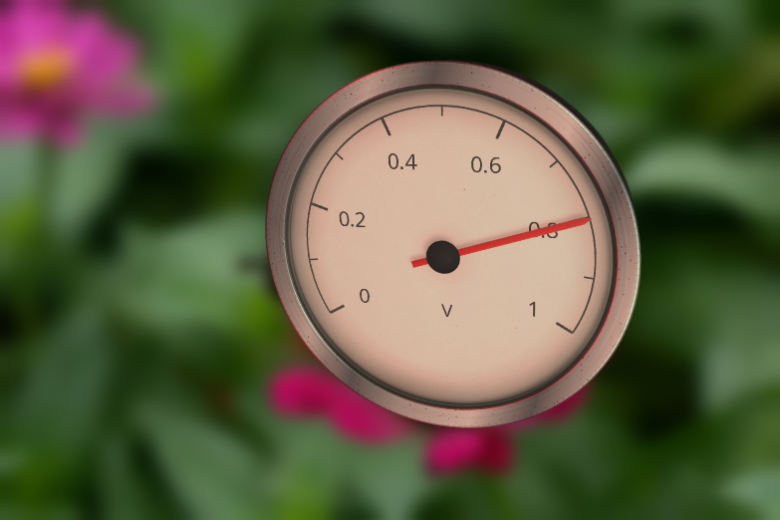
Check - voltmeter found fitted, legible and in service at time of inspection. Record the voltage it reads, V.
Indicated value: 0.8 V
